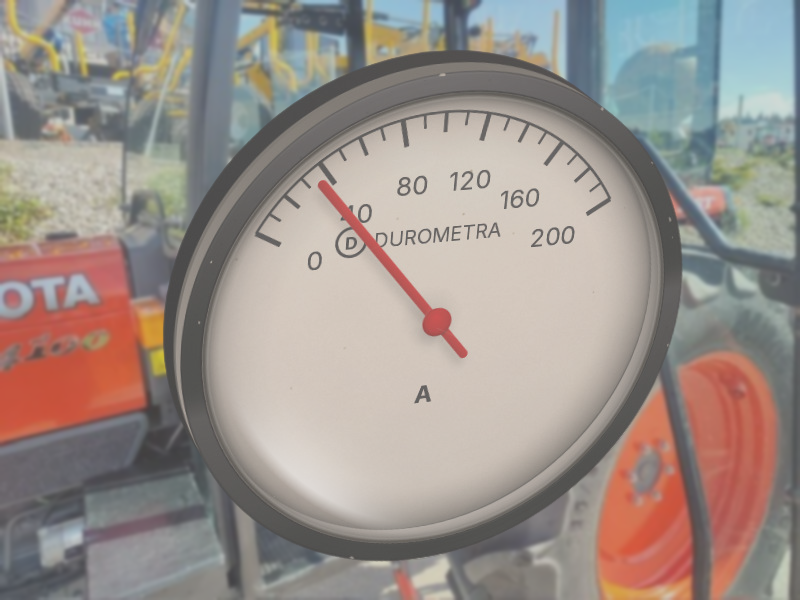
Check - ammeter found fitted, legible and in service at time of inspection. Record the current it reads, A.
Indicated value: 35 A
